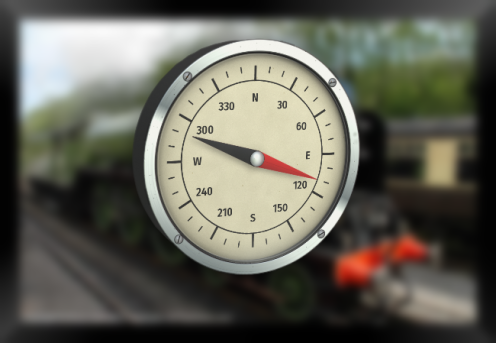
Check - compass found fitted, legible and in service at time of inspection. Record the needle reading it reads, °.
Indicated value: 110 °
